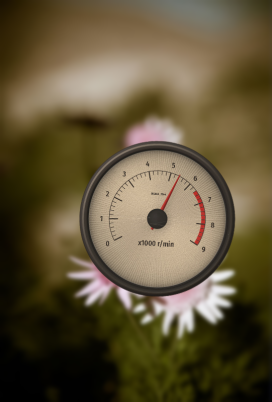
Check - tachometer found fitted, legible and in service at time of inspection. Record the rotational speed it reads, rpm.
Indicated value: 5400 rpm
